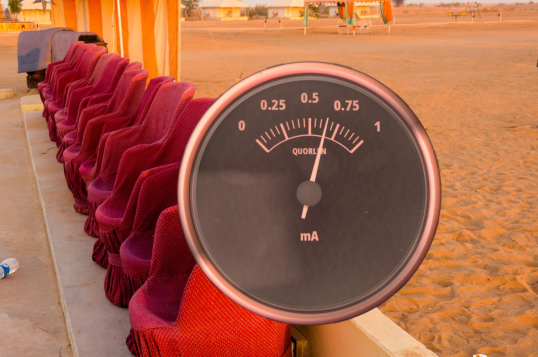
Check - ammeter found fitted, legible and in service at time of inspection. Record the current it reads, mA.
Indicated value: 0.65 mA
